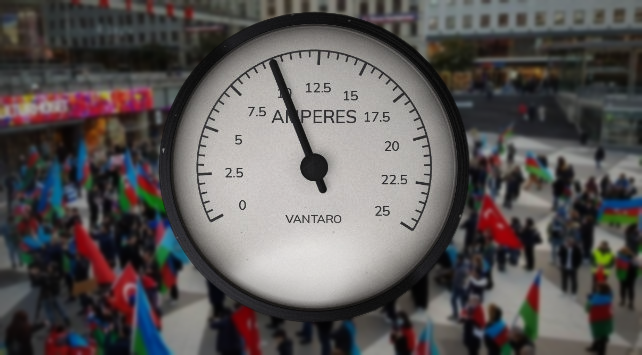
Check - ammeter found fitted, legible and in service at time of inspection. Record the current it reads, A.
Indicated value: 10 A
